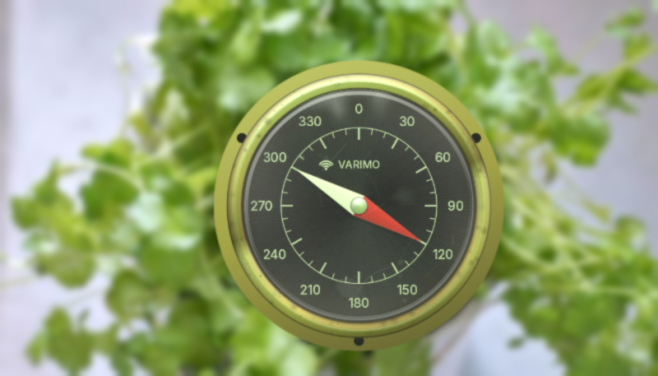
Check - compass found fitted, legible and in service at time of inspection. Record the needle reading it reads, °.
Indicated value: 120 °
